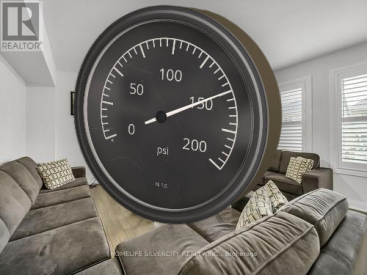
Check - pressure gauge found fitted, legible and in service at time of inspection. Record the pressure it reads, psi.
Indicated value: 150 psi
